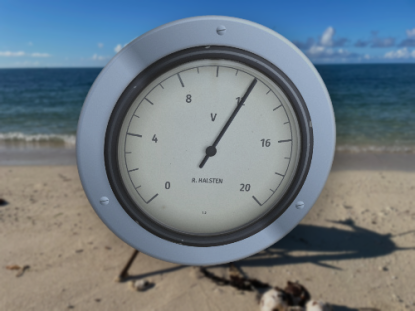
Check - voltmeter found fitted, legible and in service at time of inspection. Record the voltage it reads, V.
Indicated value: 12 V
